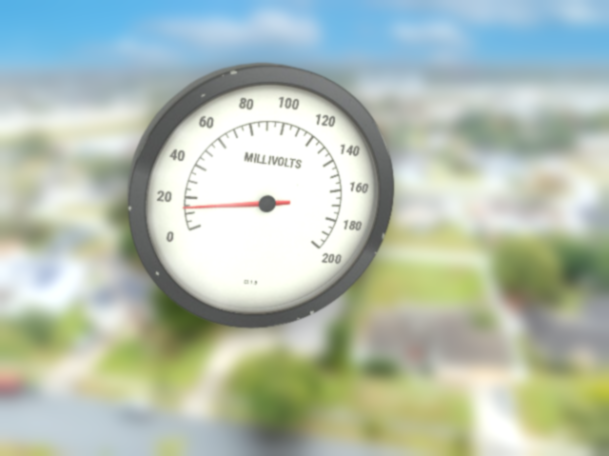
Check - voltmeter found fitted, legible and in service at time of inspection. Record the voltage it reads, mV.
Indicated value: 15 mV
